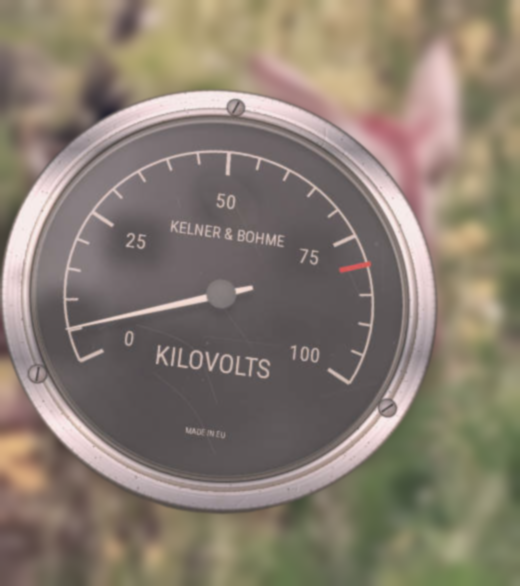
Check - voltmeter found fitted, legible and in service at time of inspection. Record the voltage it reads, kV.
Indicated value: 5 kV
